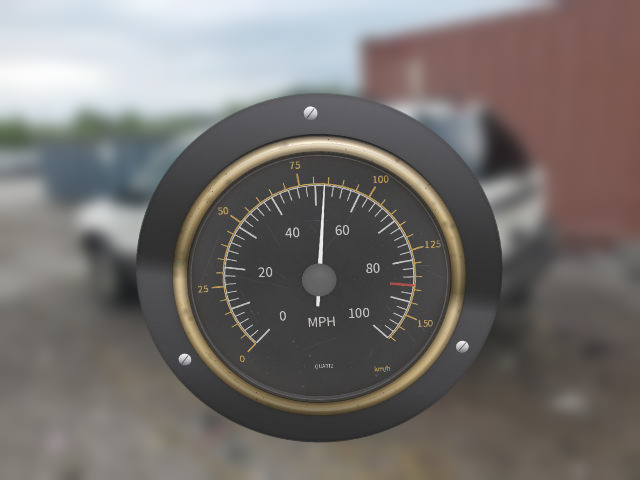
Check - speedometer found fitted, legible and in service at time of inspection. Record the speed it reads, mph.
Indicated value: 52 mph
